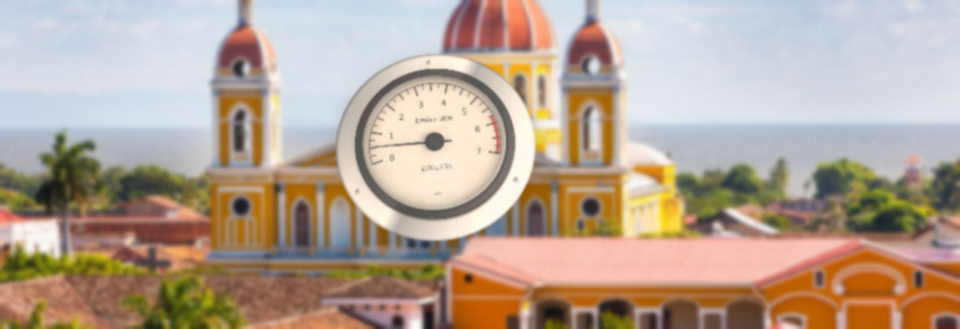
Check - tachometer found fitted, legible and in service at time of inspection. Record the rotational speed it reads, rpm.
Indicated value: 500 rpm
